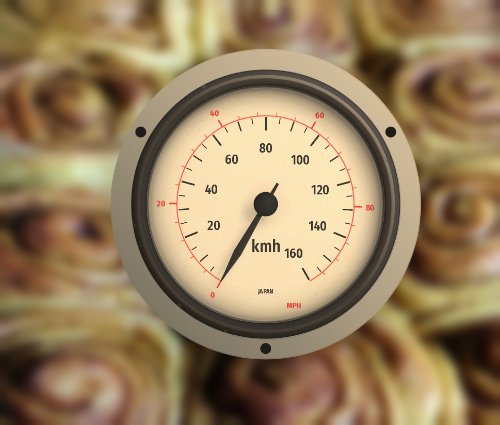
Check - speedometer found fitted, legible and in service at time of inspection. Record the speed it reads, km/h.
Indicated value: 0 km/h
